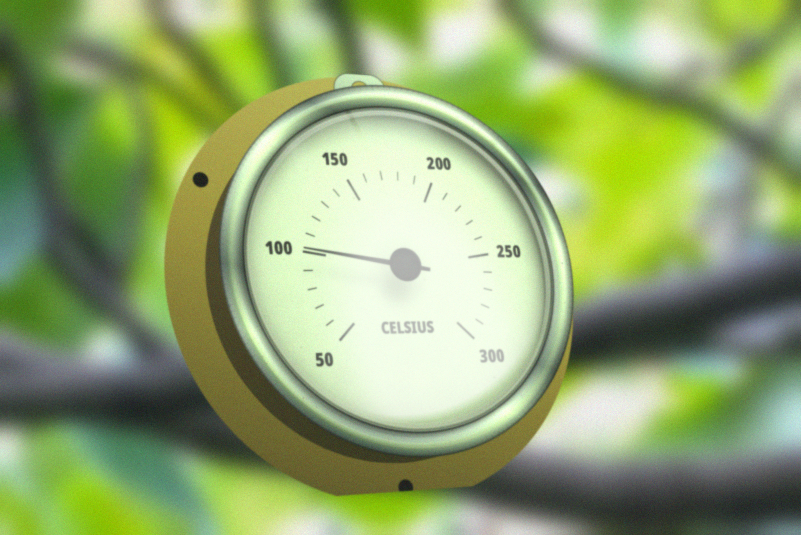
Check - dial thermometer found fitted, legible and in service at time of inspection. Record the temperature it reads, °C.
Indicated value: 100 °C
